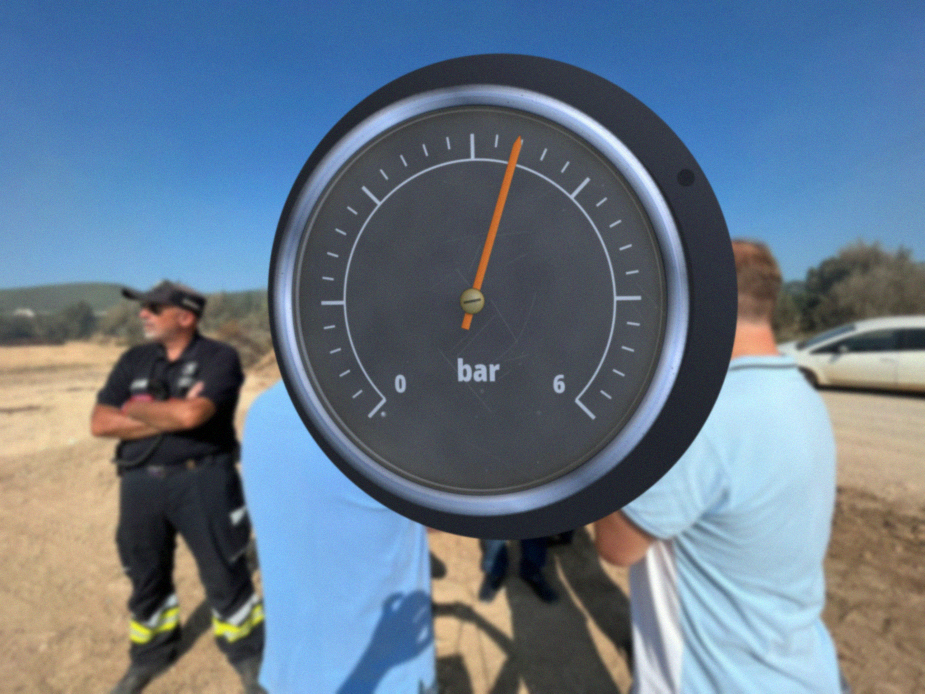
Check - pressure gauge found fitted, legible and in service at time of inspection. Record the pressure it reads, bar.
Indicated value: 3.4 bar
